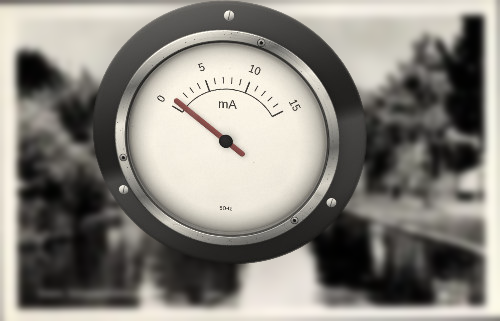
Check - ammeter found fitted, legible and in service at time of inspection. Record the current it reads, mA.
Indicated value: 1 mA
